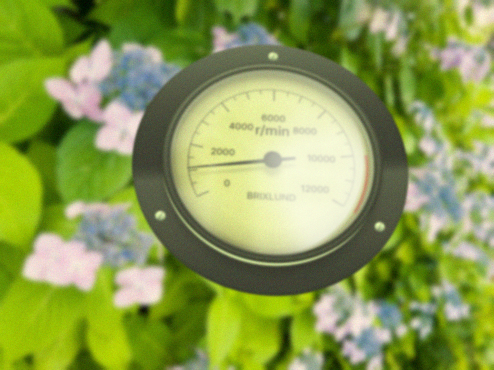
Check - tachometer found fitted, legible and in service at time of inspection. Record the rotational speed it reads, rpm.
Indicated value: 1000 rpm
